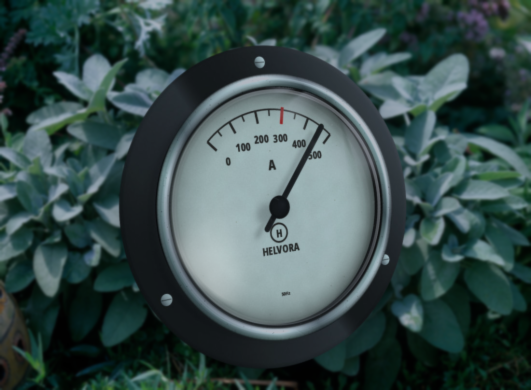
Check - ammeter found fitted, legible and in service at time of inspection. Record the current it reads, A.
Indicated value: 450 A
